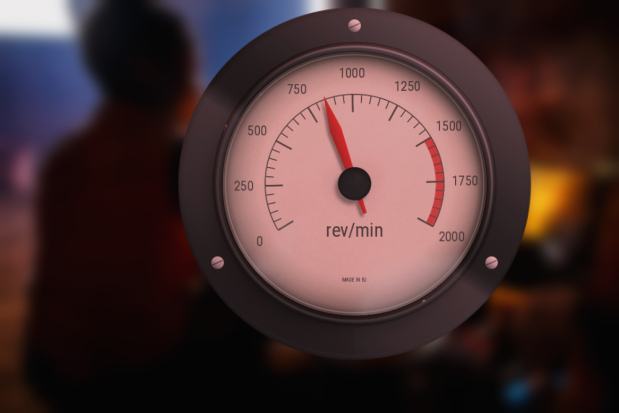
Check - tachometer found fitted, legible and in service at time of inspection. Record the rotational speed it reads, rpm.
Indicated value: 850 rpm
